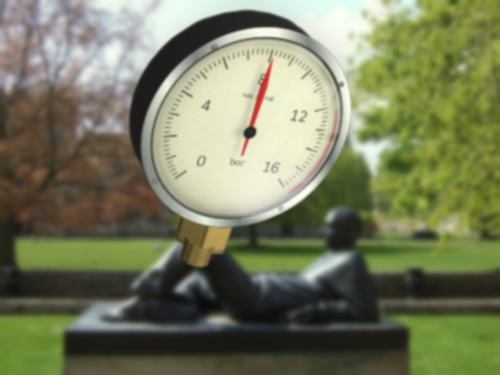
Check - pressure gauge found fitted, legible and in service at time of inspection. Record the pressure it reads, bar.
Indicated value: 8 bar
